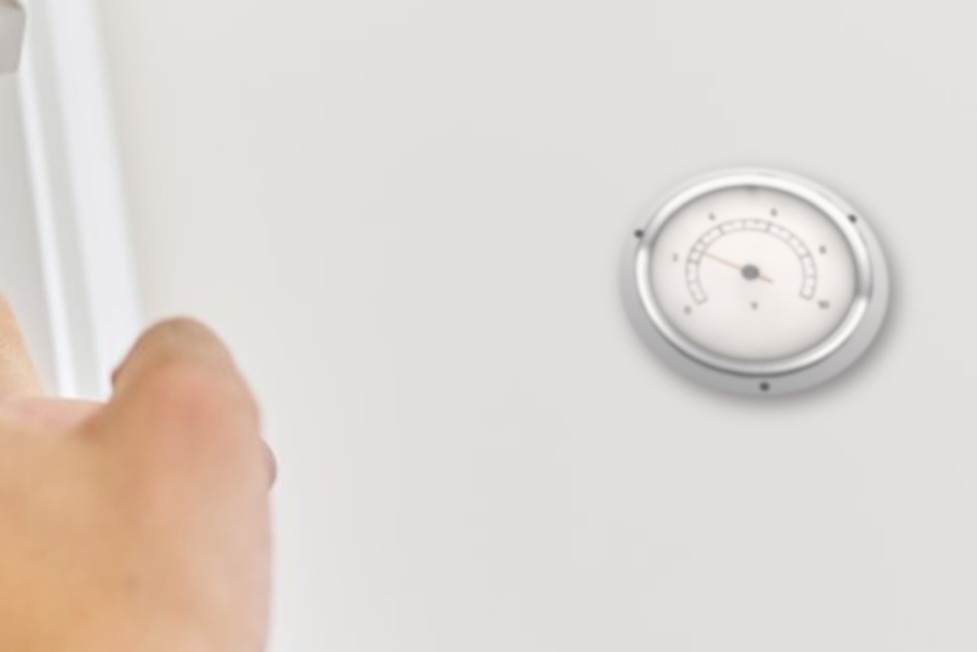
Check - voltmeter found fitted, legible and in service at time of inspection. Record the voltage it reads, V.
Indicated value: 2.5 V
